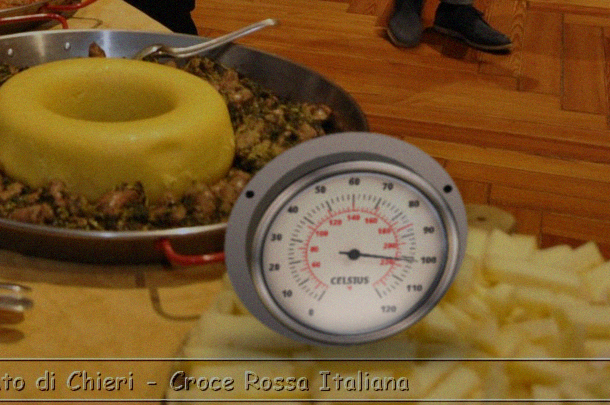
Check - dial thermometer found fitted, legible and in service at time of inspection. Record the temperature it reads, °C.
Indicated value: 100 °C
